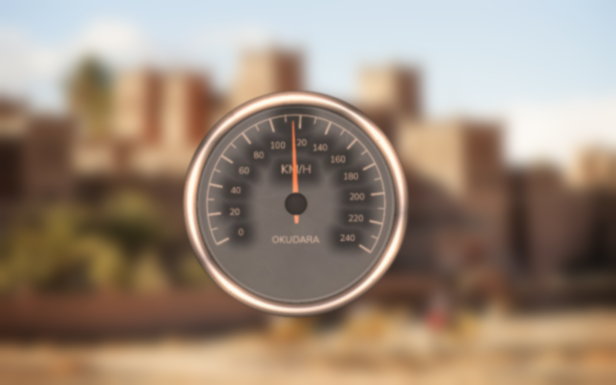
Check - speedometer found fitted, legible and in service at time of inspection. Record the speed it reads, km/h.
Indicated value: 115 km/h
